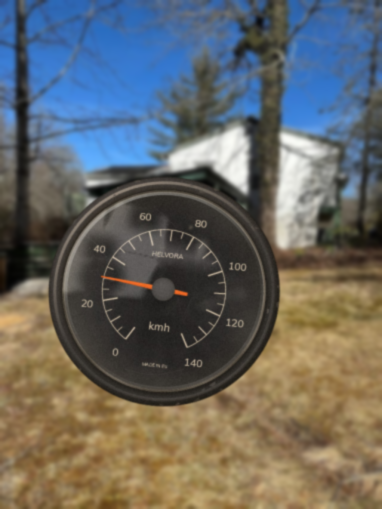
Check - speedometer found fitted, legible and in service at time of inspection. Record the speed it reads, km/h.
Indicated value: 30 km/h
